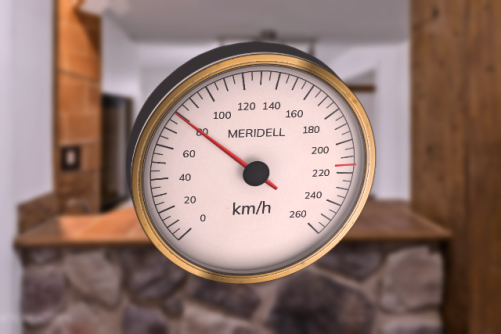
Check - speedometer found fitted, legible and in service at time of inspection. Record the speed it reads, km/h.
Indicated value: 80 km/h
